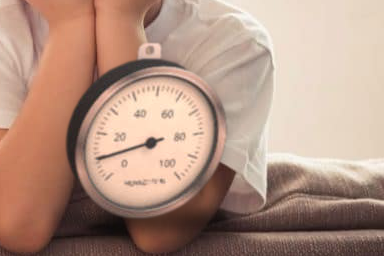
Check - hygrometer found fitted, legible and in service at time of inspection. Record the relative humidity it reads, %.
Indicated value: 10 %
